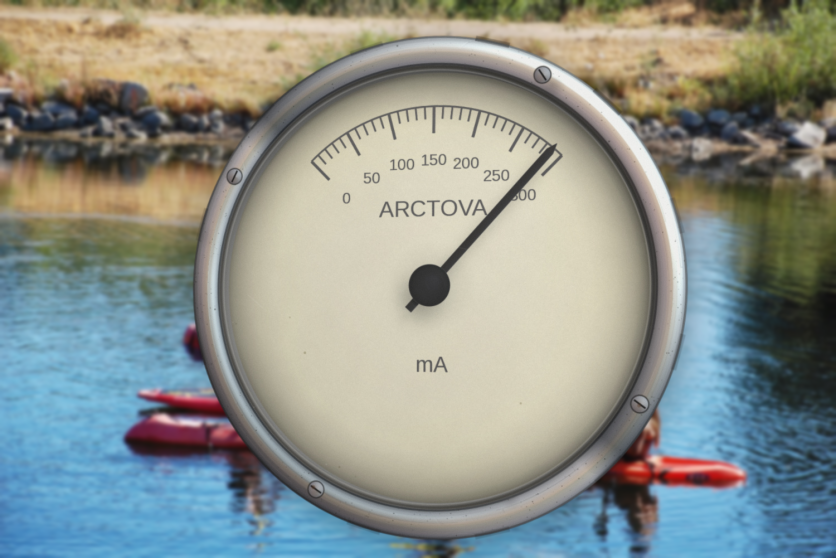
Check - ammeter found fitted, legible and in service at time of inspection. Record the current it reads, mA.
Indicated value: 290 mA
